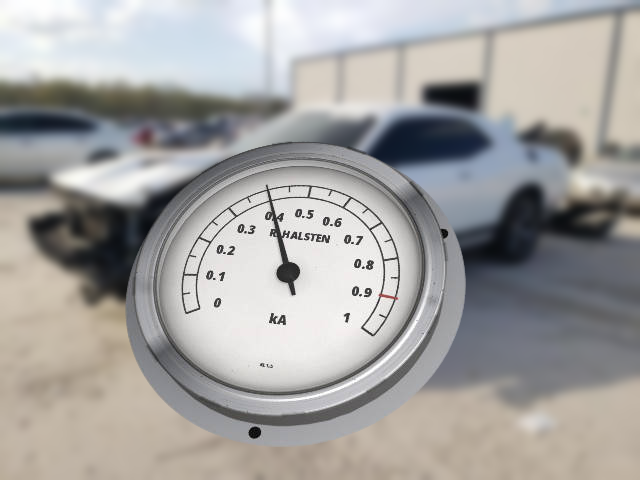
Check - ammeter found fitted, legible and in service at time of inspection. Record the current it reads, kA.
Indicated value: 0.4 kA
